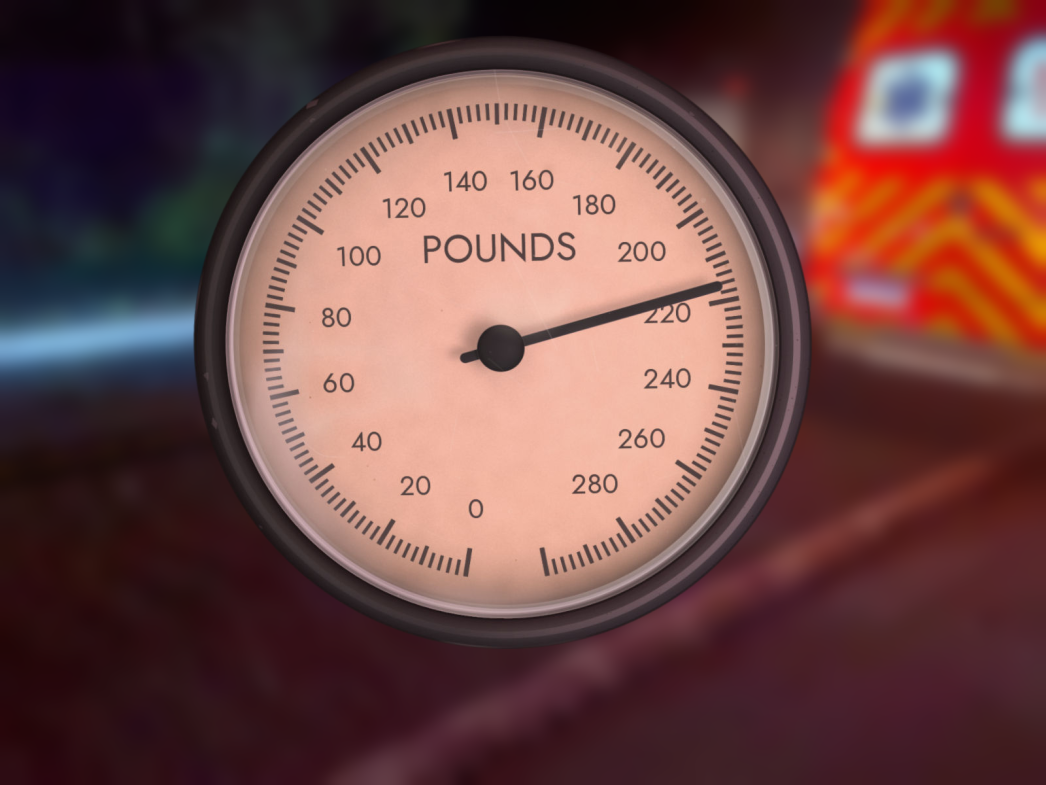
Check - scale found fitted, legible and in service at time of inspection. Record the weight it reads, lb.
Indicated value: 216 lb
